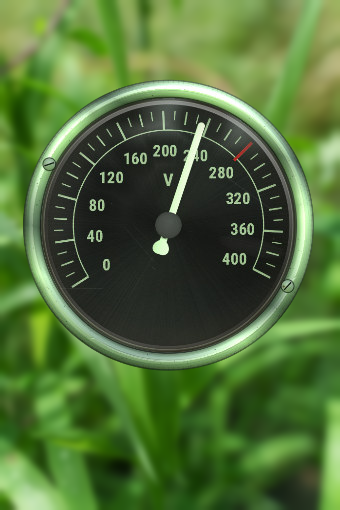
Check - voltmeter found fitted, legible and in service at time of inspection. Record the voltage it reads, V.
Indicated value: 235 V
